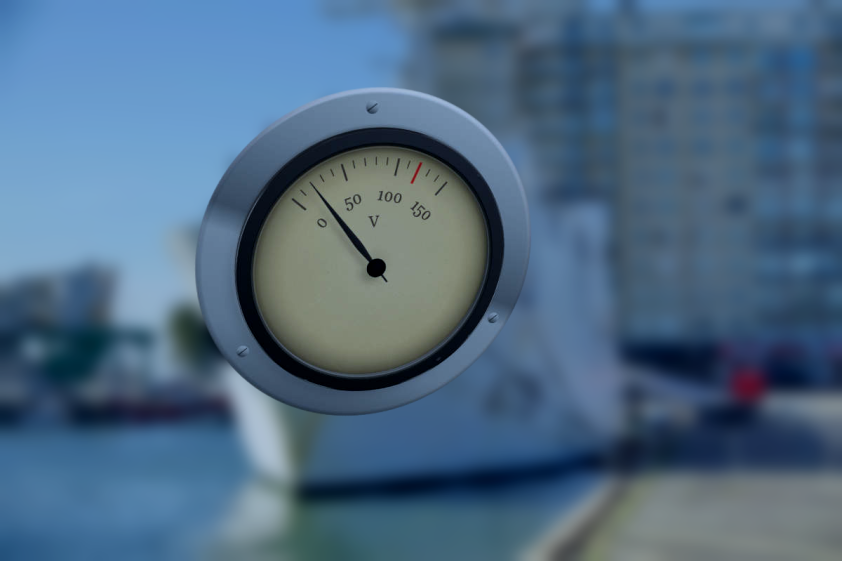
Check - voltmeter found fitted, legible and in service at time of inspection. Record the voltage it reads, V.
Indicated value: 20 V
